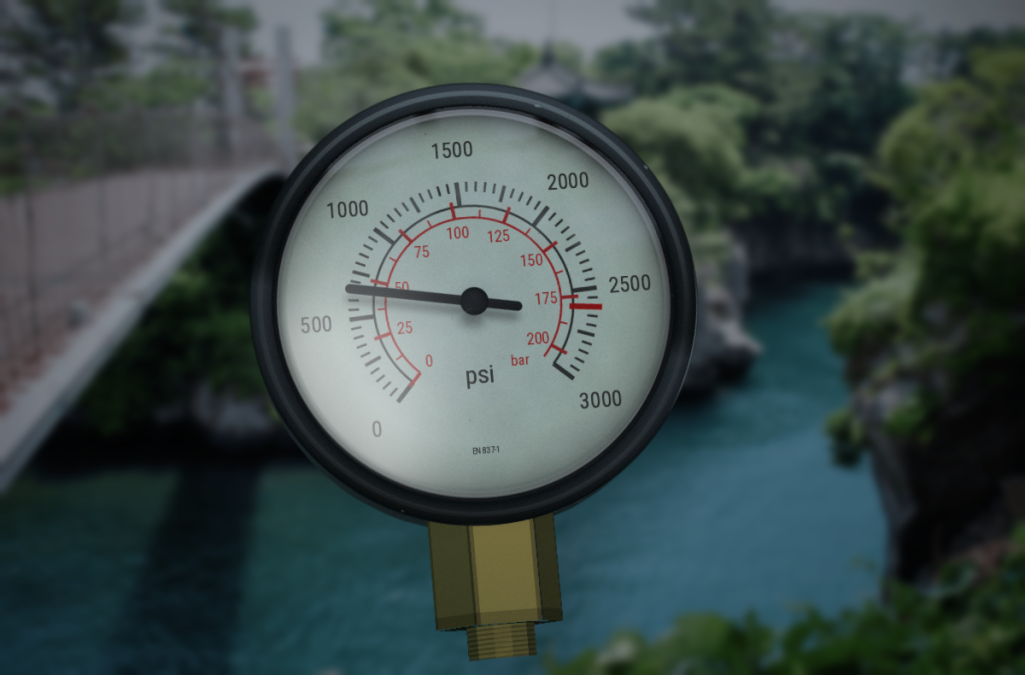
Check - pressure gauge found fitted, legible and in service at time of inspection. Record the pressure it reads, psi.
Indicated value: 650 psi
